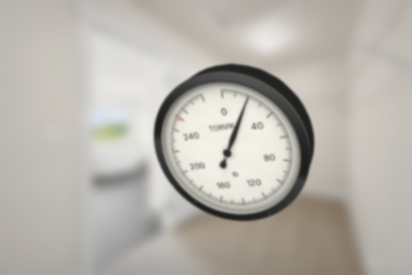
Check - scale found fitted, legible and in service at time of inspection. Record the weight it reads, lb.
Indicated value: 20 lb
